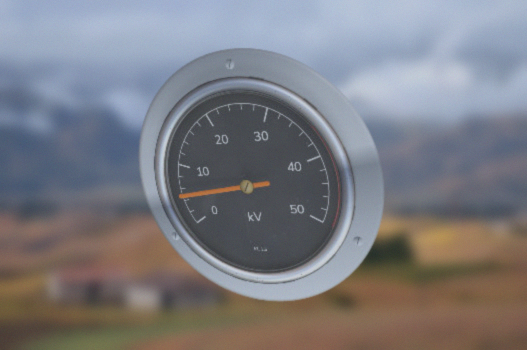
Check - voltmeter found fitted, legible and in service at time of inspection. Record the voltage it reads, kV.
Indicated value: 5 kV
